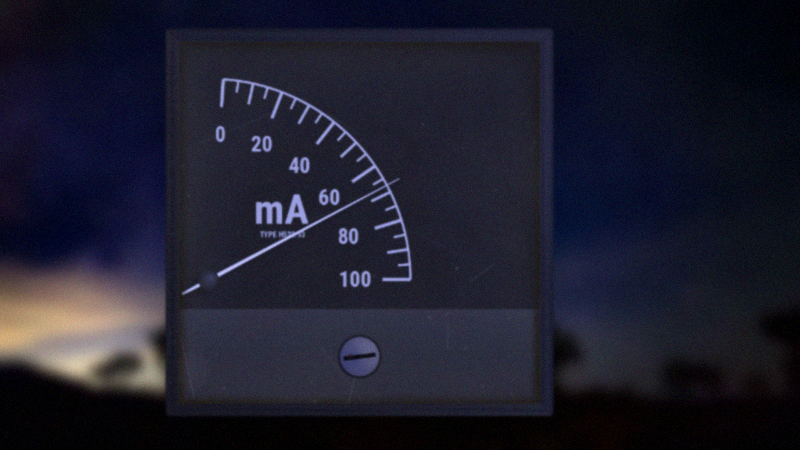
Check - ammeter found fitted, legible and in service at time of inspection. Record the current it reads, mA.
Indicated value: 67.5 mA
